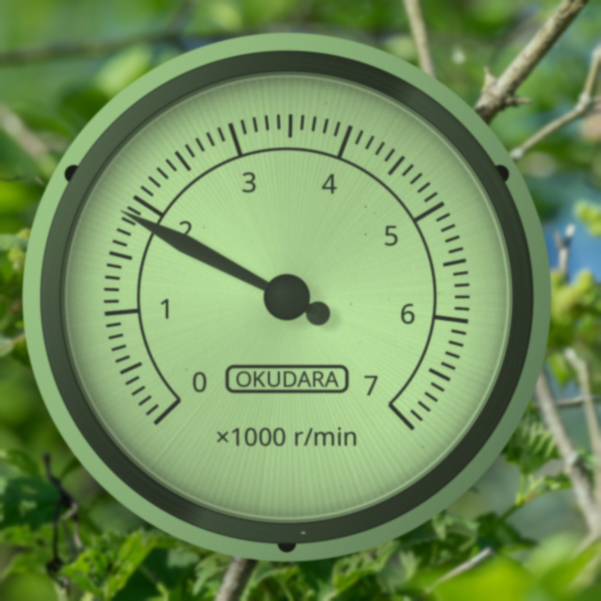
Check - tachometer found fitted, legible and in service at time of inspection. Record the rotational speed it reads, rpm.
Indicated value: 1850 rpm
